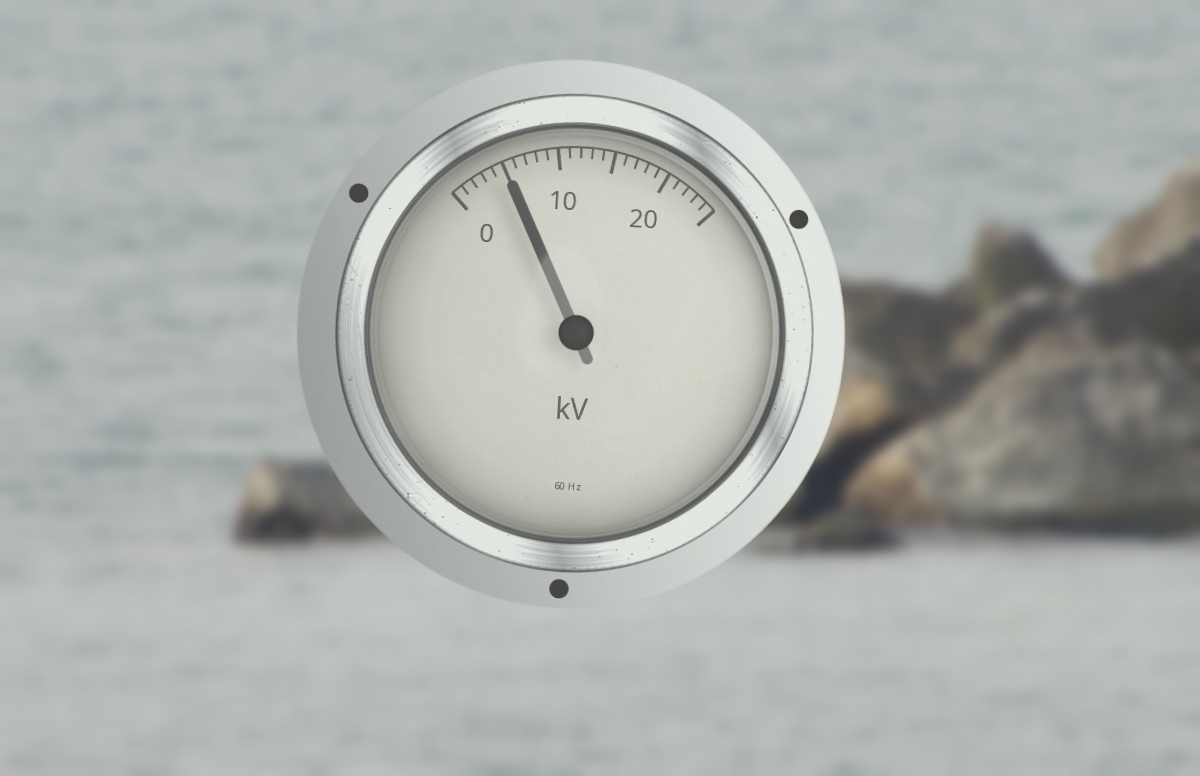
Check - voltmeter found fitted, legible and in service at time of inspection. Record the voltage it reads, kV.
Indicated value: 5 kV
